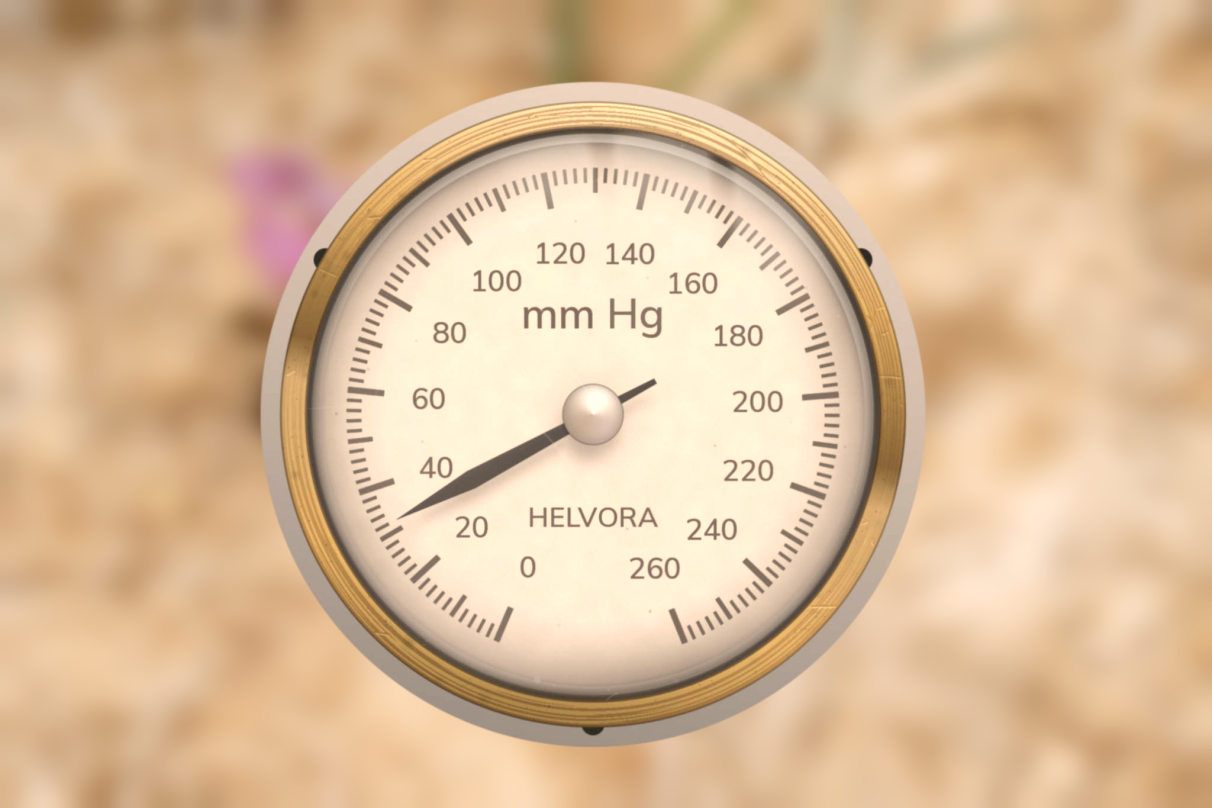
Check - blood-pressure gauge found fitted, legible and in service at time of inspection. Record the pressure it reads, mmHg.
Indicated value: 32 mmHg
